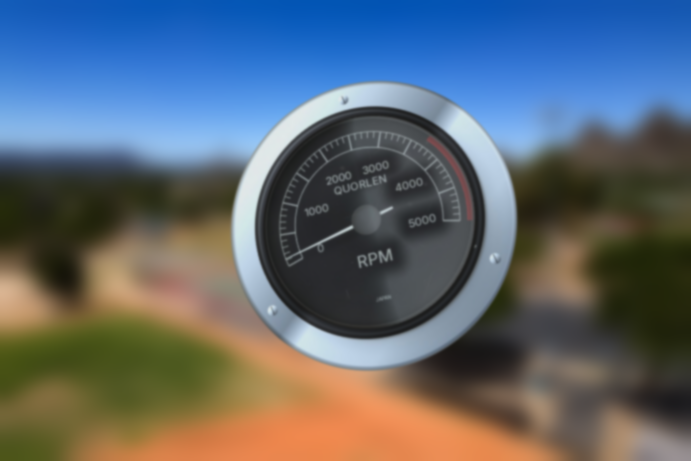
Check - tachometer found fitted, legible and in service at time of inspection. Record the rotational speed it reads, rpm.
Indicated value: 100 rpm
